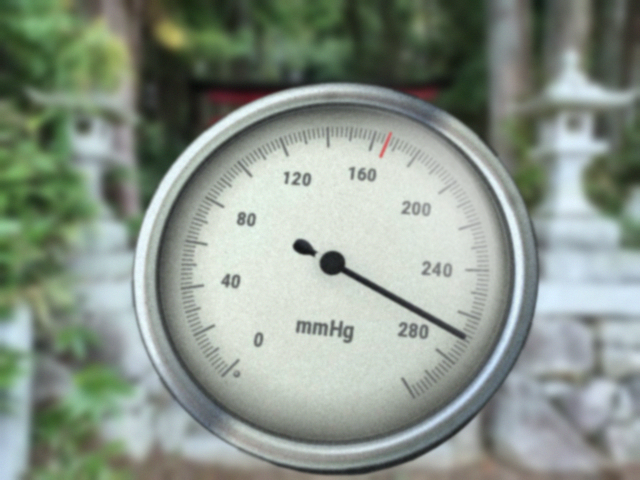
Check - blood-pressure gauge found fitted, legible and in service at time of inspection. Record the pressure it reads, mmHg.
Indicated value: 270 mmHg
